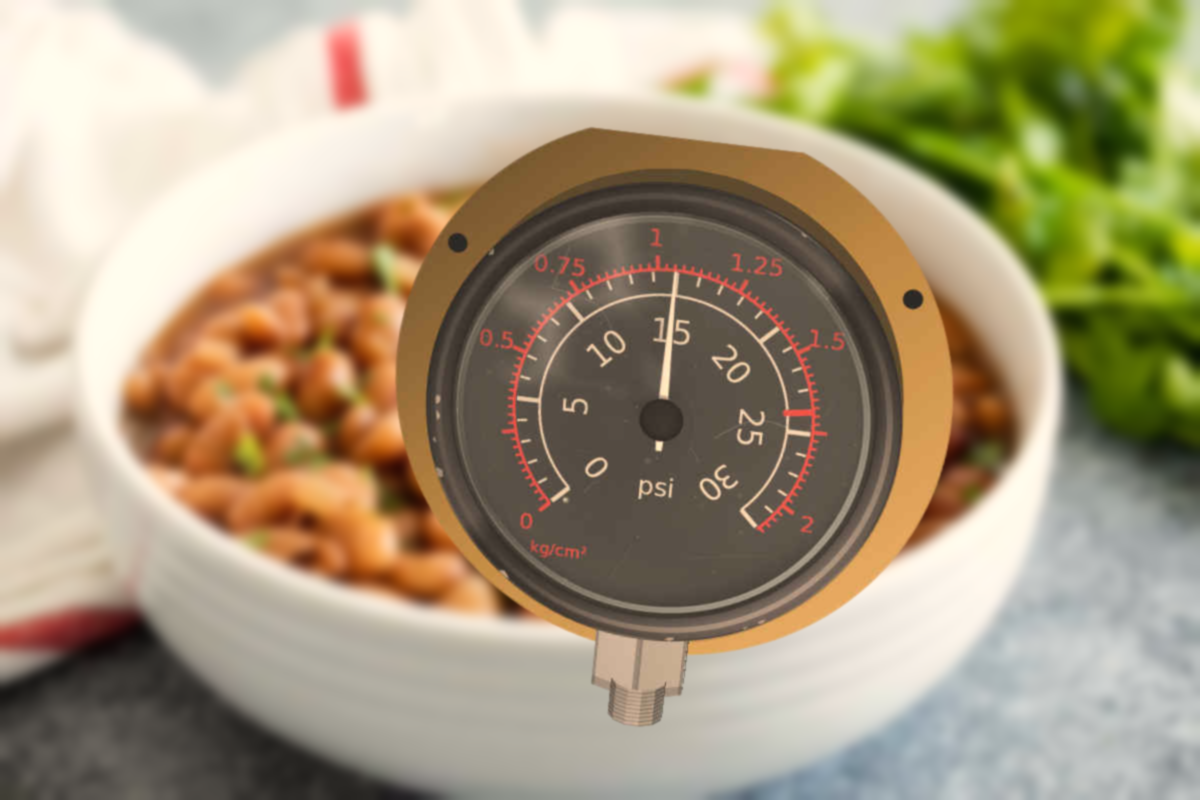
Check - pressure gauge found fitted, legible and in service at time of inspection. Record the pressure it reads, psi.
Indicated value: 15 psi
